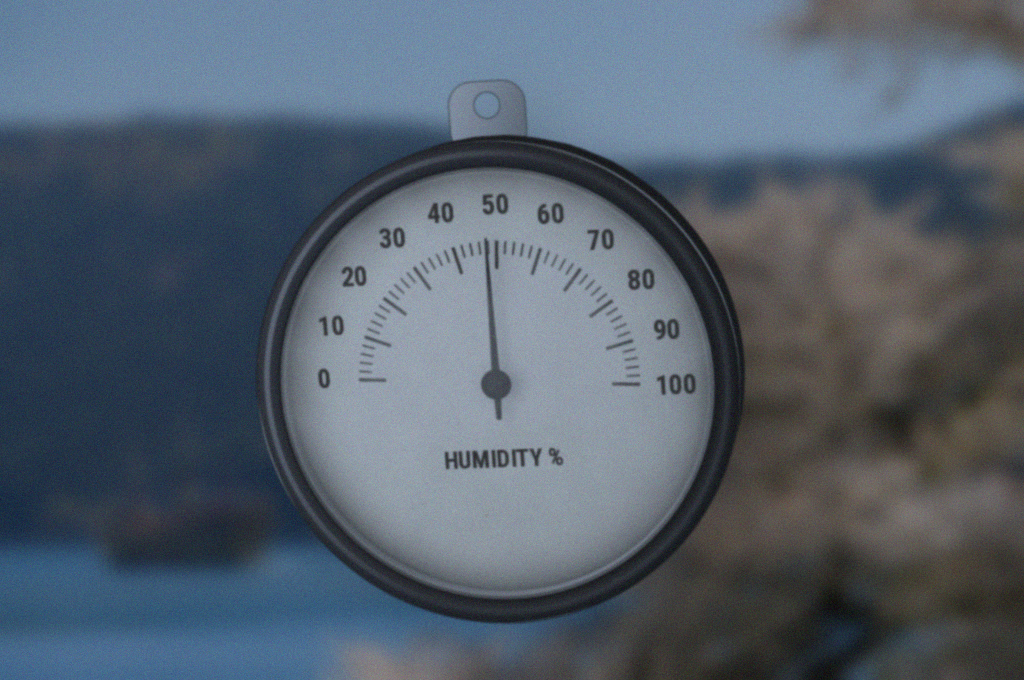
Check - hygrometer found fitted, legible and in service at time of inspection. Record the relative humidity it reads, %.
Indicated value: 48 %
